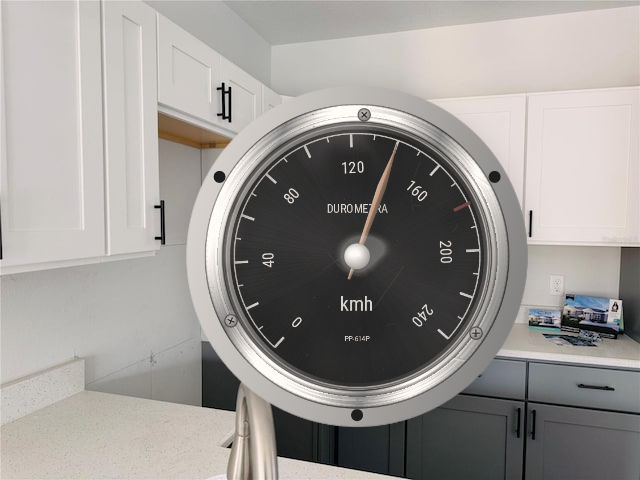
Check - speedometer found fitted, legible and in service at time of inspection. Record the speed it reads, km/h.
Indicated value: 140 km/h
